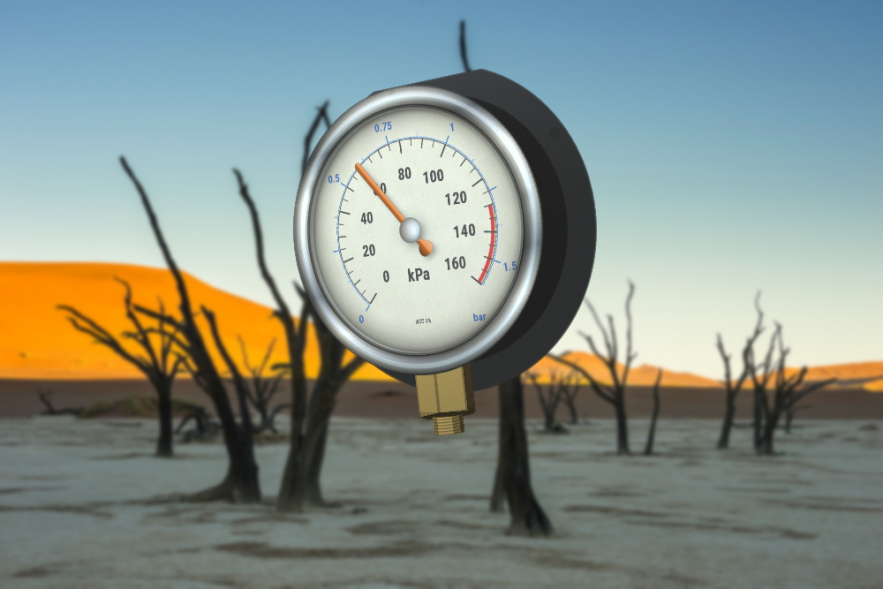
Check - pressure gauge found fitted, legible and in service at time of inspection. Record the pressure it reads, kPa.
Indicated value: 60 kPa
